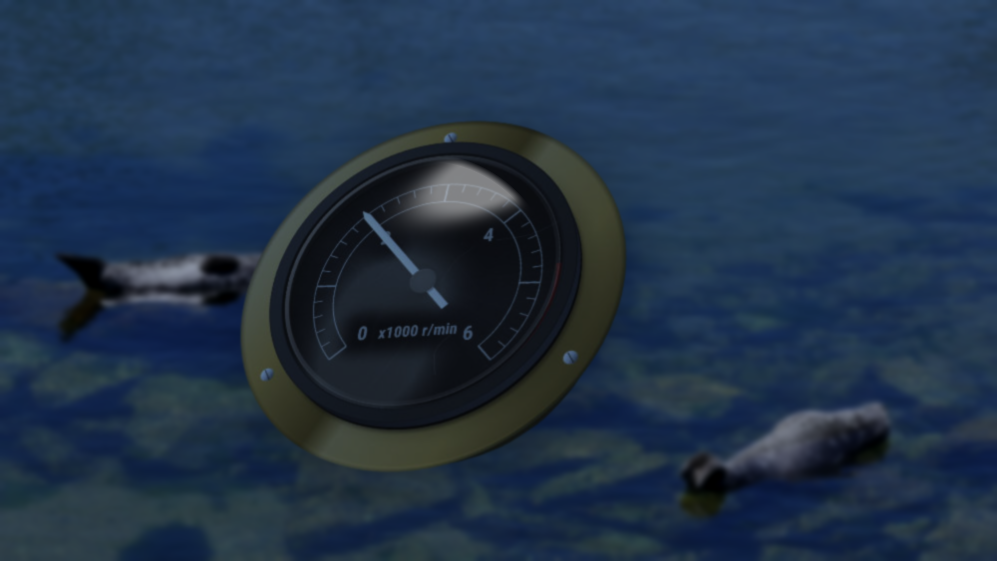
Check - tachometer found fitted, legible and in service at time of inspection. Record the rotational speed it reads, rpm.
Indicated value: 2000 rpm
